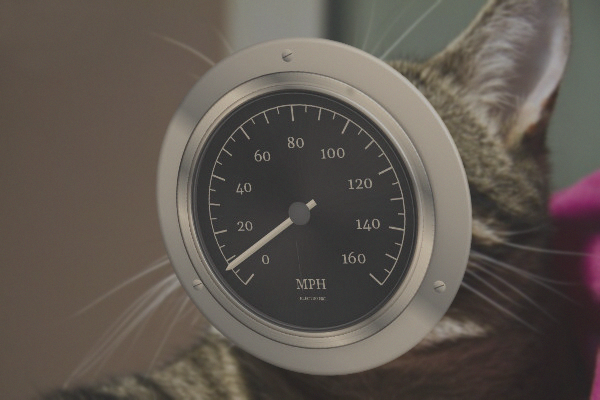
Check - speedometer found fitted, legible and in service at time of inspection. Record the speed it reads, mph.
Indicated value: 7.5 mph
